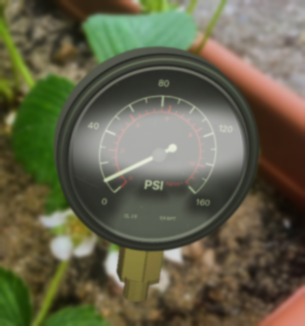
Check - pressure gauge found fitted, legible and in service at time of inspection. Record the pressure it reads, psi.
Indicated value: 10 psi
